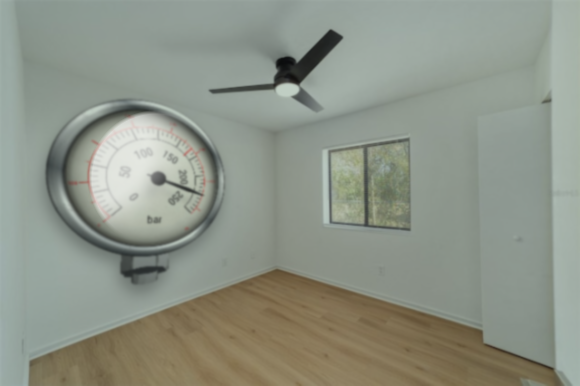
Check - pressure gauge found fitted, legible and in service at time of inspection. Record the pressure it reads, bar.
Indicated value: 225 bar
